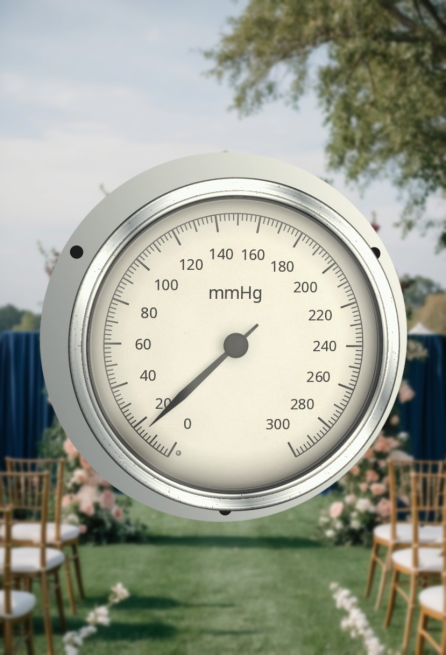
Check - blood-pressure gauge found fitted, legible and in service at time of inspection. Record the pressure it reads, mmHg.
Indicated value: 16 mmHg
